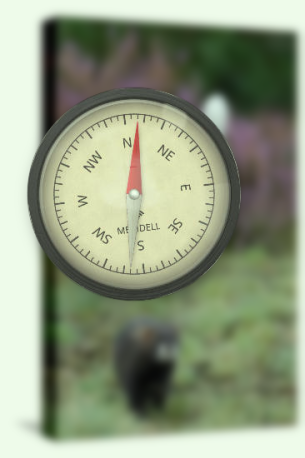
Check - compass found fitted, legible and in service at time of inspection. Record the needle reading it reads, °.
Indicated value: 10 °
